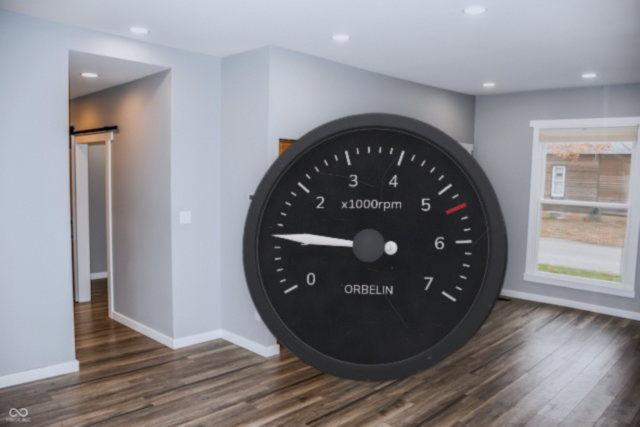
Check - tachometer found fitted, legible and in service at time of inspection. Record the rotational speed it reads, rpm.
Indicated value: 1000 rpm
